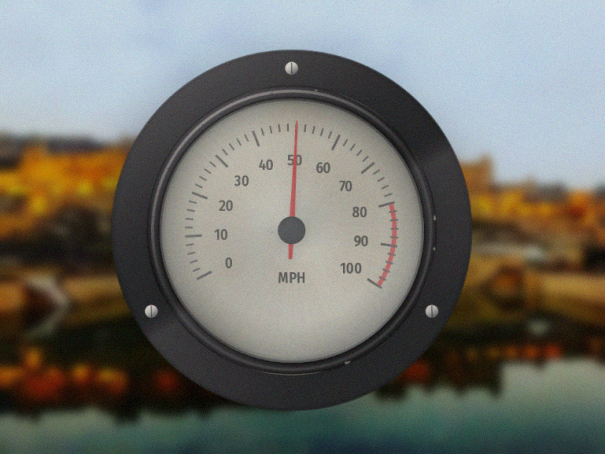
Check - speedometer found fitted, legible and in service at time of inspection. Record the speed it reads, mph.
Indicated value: 50 mph
